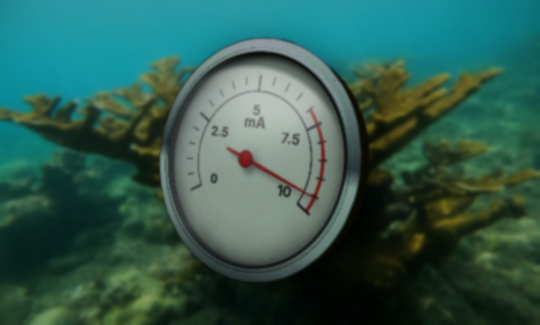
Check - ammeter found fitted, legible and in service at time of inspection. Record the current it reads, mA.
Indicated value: 9.5 mA
